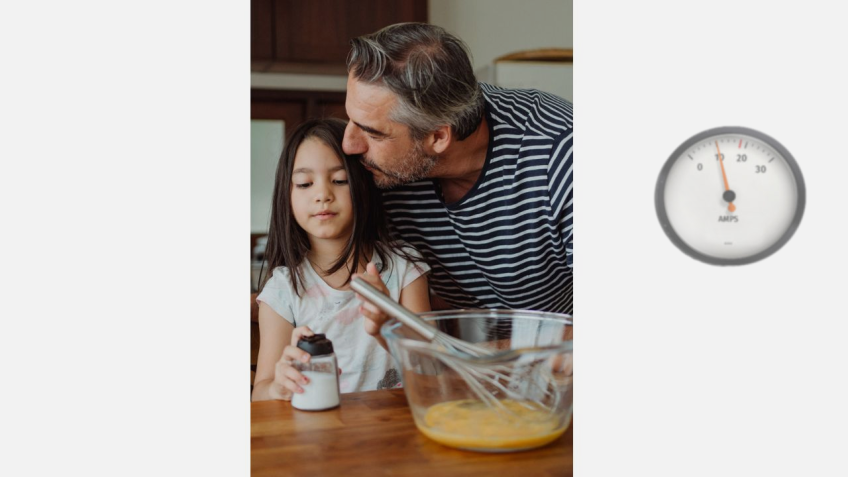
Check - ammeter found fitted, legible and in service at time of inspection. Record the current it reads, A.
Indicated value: 10 A
